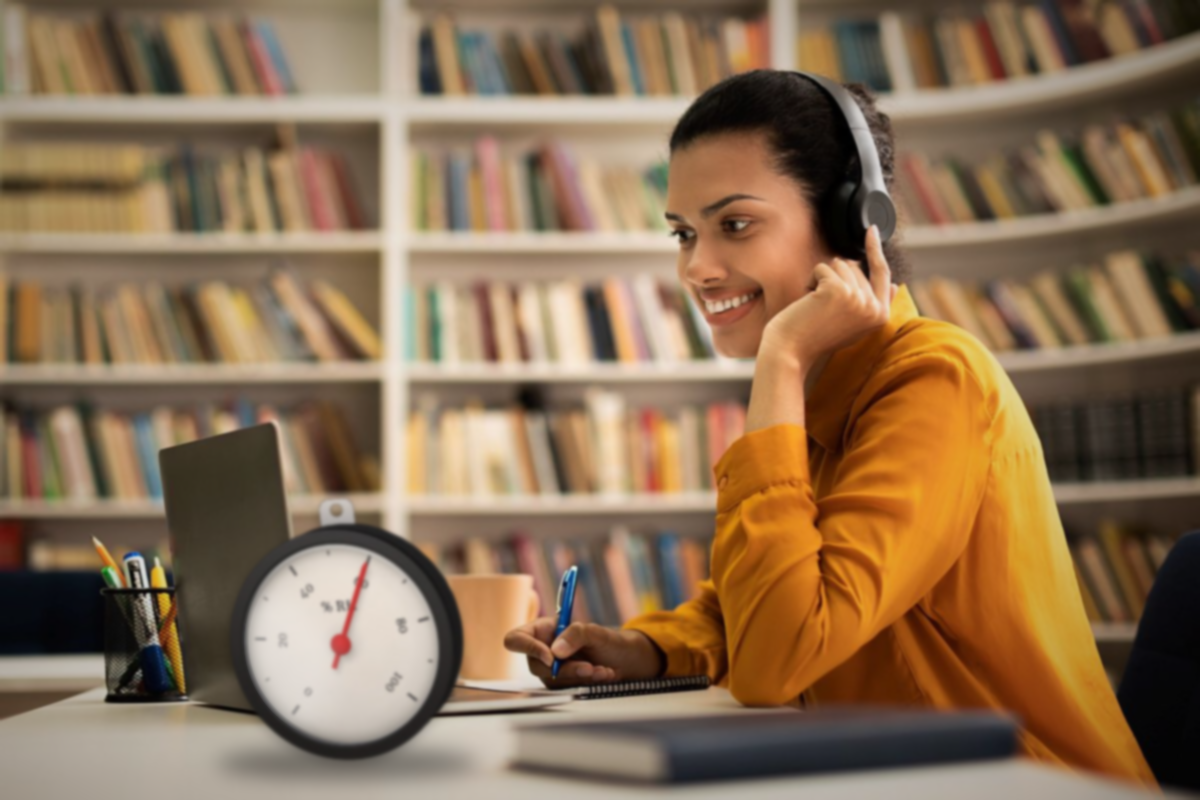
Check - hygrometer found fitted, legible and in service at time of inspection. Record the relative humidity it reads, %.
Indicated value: 60 %
